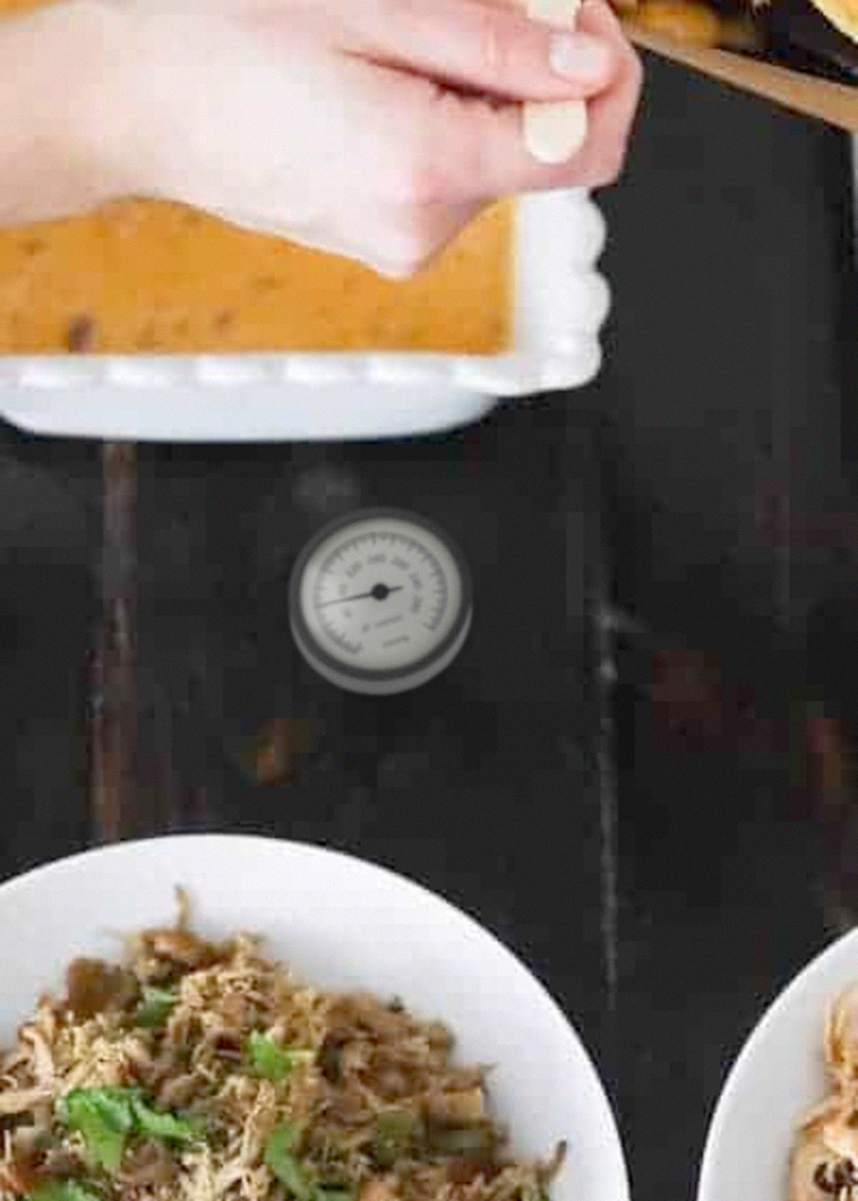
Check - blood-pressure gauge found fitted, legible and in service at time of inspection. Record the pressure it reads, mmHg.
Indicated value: 60 mmHg
